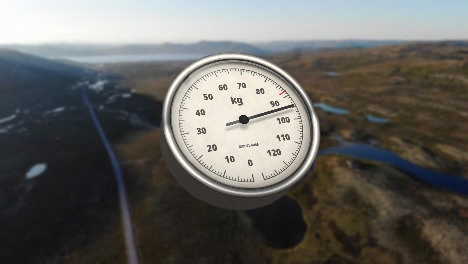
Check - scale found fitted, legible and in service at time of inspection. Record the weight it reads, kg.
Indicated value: 95 kg
